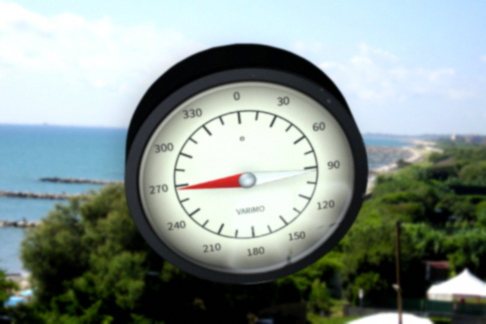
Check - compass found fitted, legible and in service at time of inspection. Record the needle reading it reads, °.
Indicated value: 270 °
